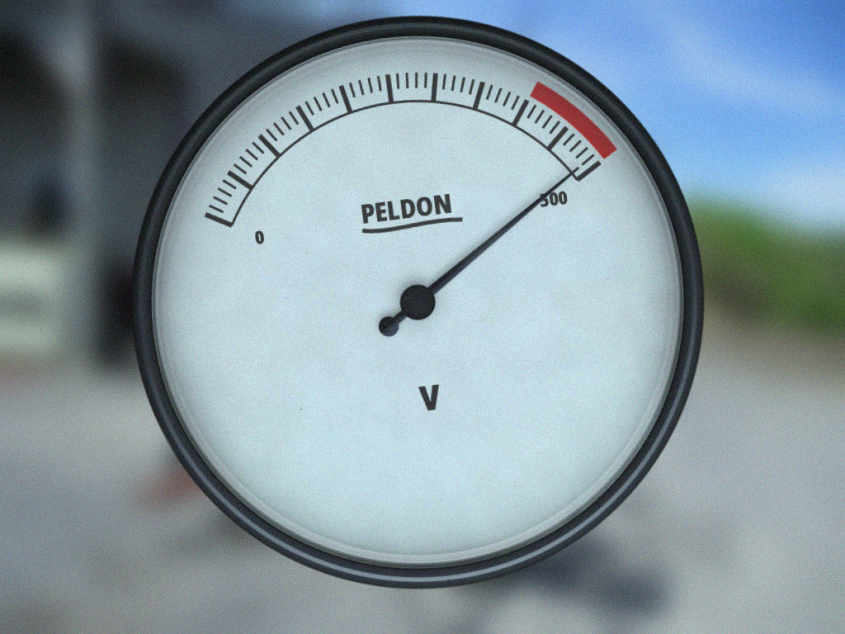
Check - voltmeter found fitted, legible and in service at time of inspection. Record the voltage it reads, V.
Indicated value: 490 V
